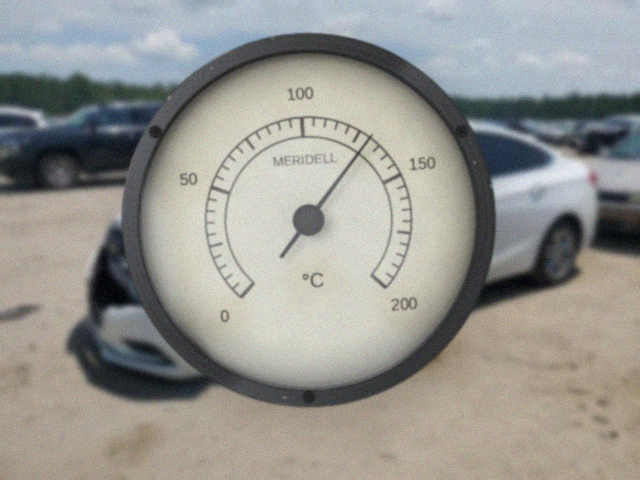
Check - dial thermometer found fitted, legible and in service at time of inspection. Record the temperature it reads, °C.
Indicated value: 130 °C
